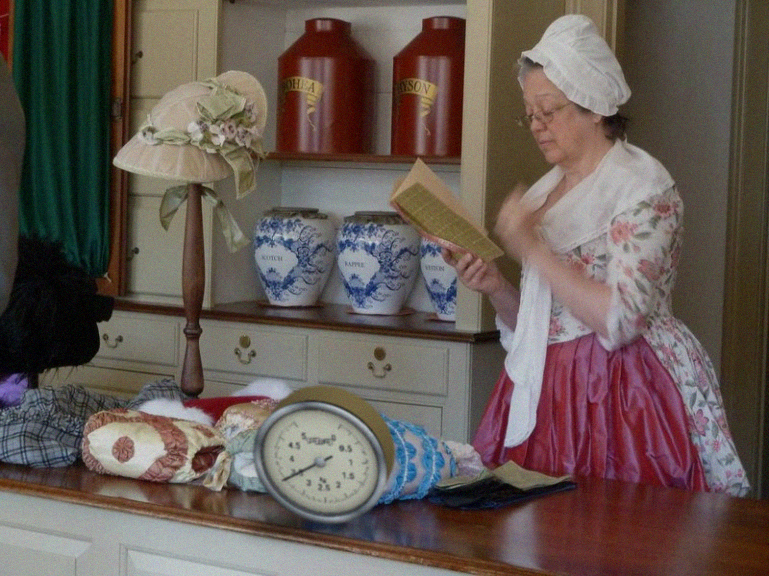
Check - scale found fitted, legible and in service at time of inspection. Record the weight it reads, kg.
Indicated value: 3.5 kg
